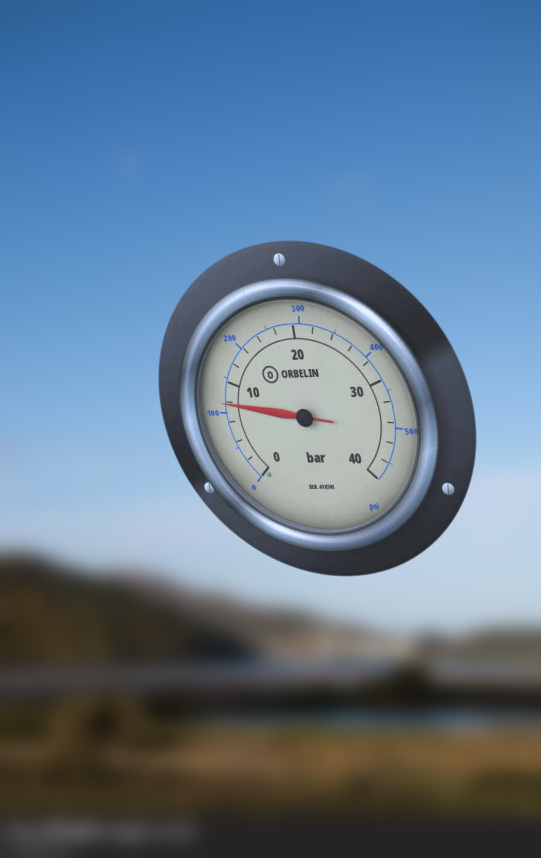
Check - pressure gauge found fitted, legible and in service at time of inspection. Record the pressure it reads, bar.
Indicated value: 8 bar
